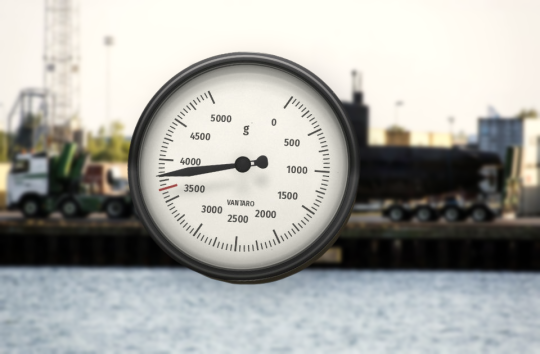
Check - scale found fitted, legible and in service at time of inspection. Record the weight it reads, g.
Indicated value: 3800 g
